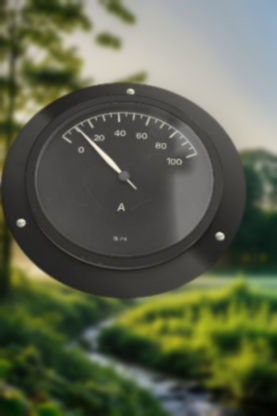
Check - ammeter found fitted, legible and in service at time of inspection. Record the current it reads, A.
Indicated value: 10 A
